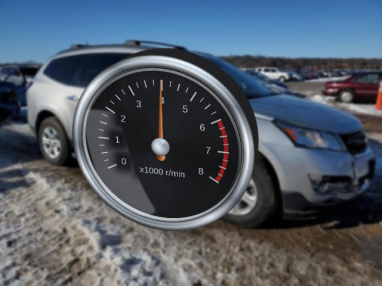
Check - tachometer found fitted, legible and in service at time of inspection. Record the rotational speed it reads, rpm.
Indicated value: 4000 rpm
